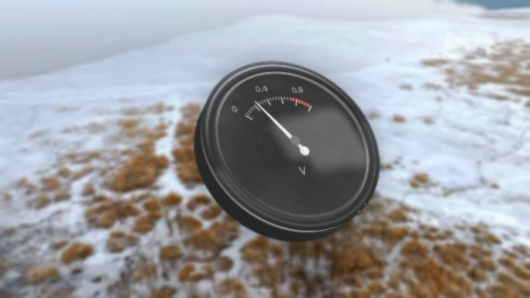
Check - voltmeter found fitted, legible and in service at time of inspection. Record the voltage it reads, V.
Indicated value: 0.2 V
